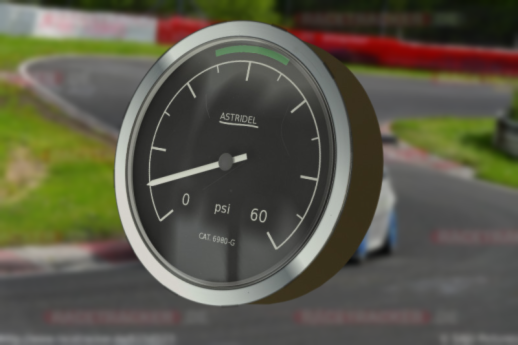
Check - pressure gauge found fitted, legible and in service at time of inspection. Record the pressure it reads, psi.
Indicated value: 5 psi
